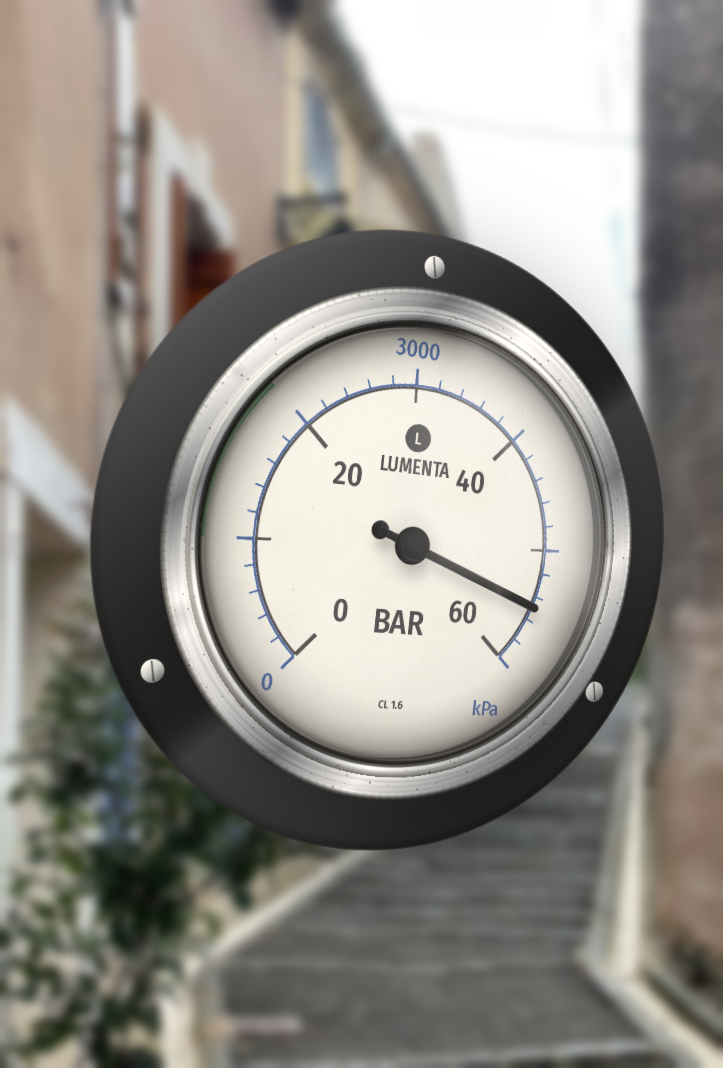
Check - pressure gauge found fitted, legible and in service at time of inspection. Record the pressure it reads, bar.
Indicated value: 55 bar
